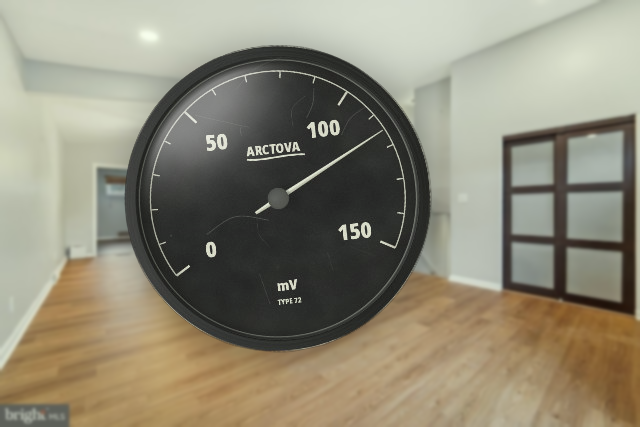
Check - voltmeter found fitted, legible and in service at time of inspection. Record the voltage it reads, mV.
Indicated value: 115 mV
